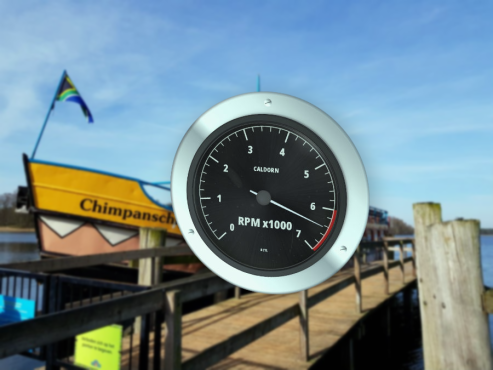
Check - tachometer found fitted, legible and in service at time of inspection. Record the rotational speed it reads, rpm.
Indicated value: 6400 rpm
